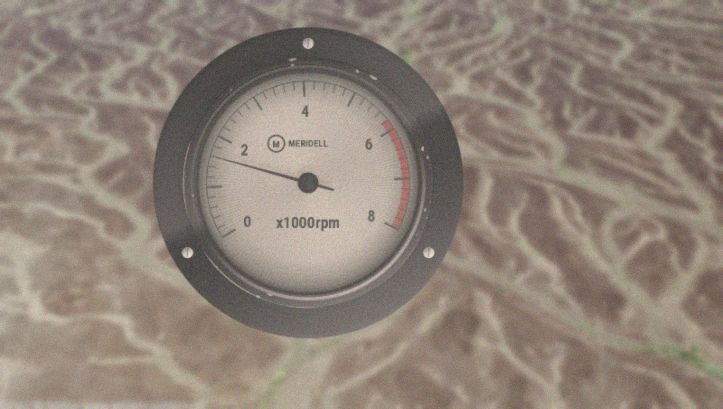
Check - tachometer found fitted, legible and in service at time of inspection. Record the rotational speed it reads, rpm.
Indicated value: 1600 rpm
